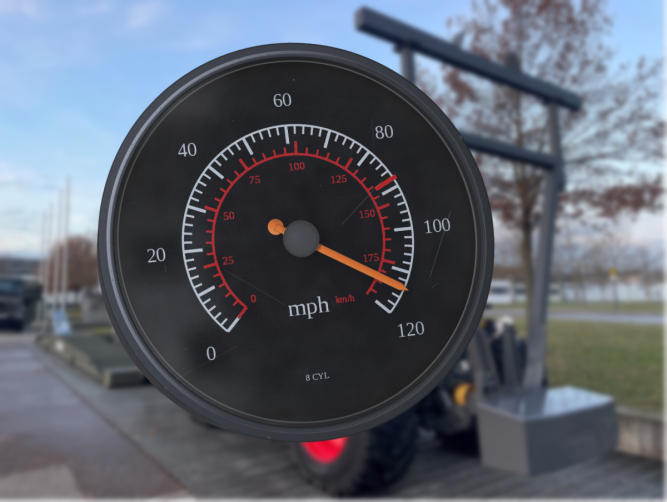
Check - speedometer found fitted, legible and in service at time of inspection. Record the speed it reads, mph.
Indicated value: 114 mph
